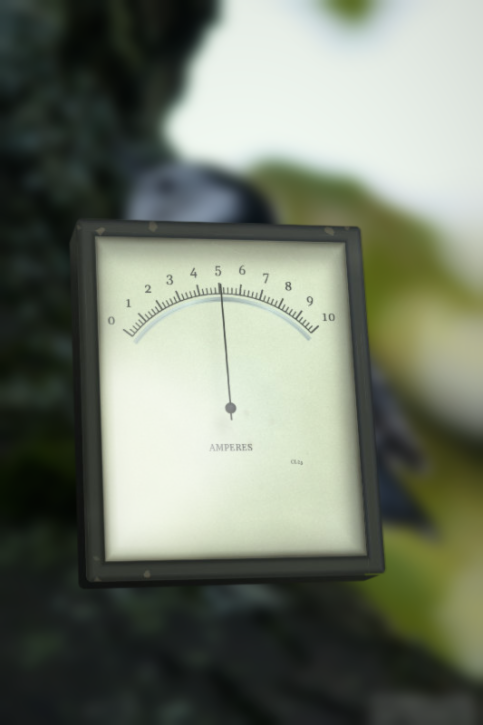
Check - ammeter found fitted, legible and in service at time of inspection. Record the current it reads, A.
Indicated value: 5 A
